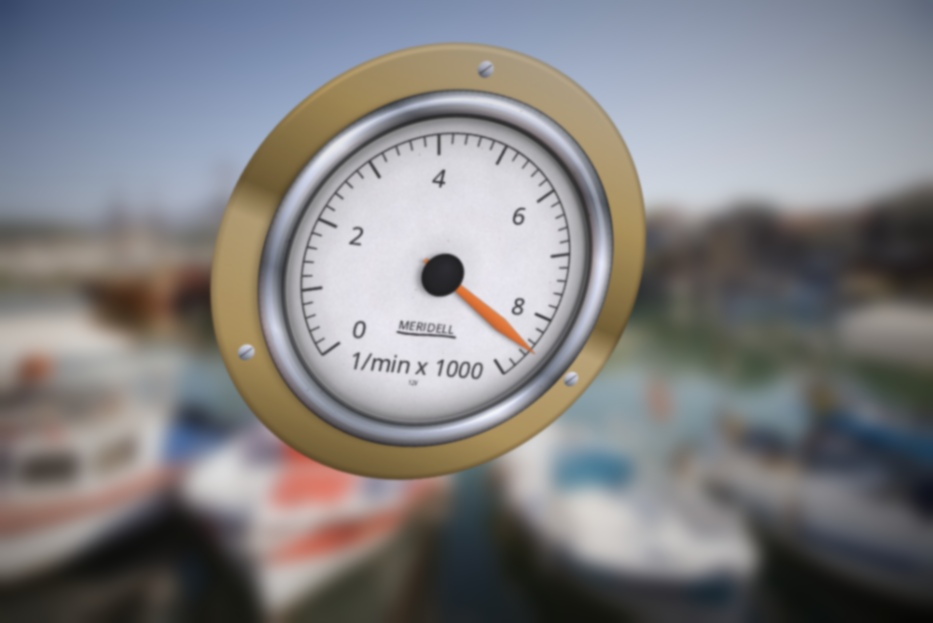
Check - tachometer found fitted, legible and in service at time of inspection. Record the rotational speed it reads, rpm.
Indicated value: 8500 rpm
